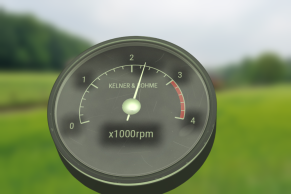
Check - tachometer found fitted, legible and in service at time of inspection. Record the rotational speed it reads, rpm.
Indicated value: 2300 rpm
